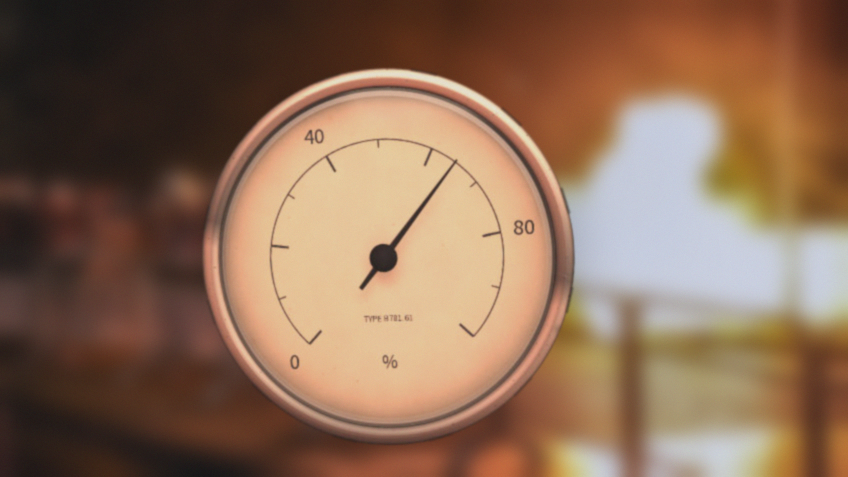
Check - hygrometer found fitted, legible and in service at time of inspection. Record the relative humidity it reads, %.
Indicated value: 65 %
